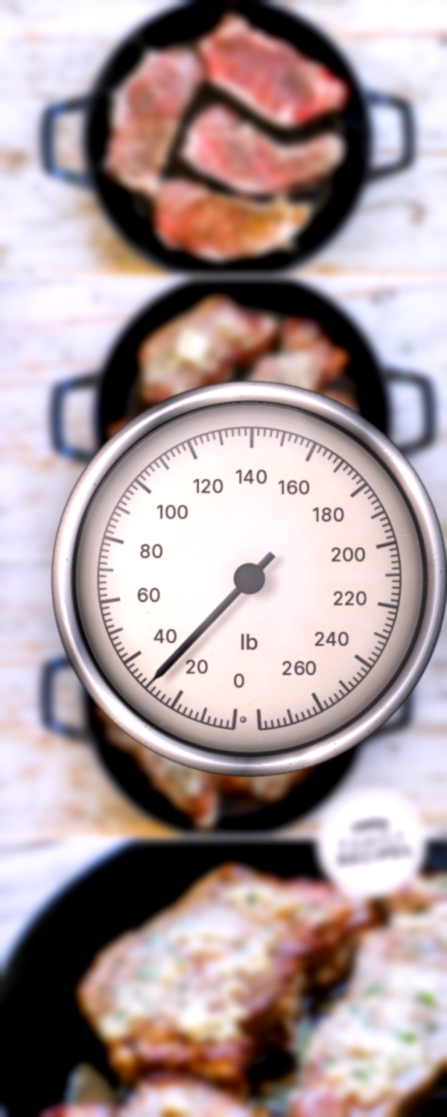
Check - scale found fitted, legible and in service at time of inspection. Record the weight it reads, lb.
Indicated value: 30 lb
